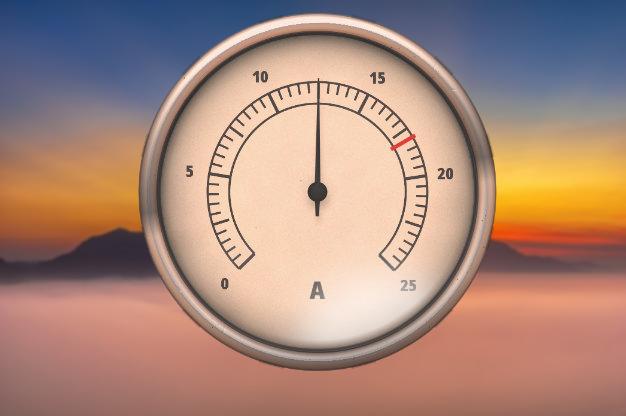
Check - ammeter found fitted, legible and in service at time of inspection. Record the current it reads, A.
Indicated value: 12.5 A
